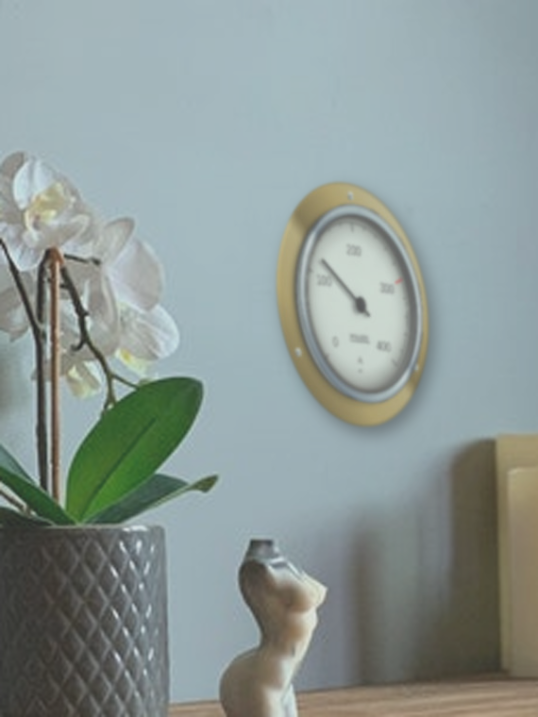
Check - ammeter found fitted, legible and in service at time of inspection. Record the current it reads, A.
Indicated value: 120 A
